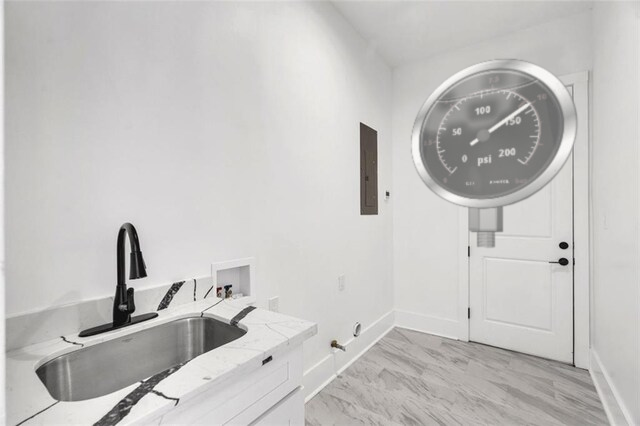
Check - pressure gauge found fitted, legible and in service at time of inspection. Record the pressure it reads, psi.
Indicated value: 145 psi
